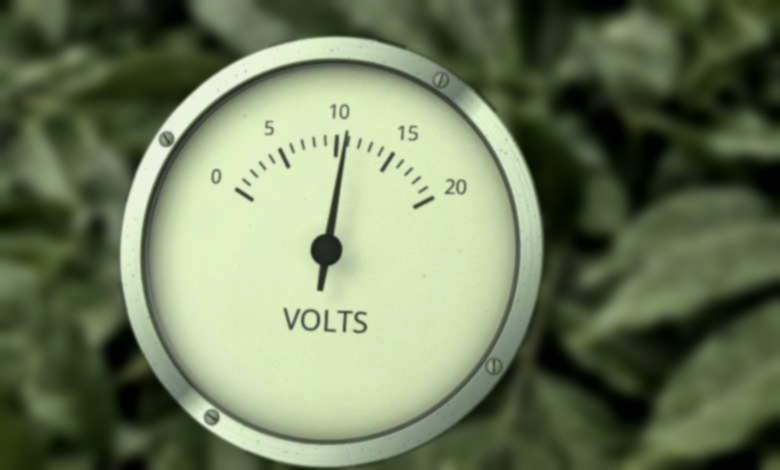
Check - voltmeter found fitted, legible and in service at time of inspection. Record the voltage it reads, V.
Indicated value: 11 V
